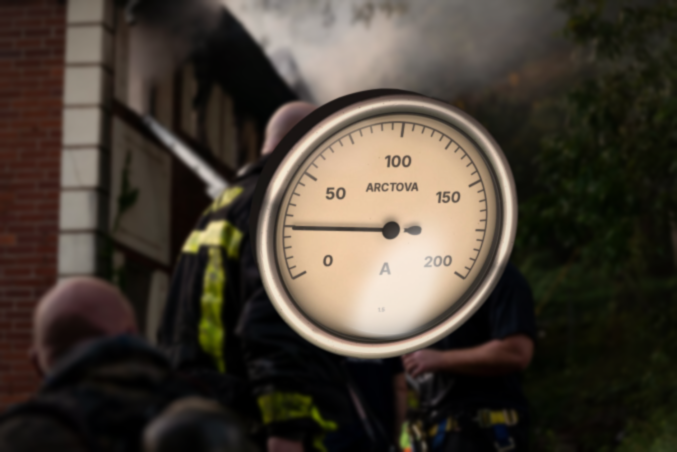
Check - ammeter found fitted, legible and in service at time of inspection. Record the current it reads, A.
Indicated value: 25 A
